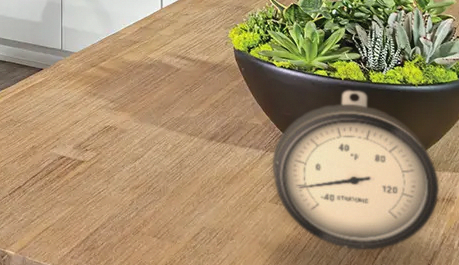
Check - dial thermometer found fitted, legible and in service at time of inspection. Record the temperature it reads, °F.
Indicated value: -20 °F
